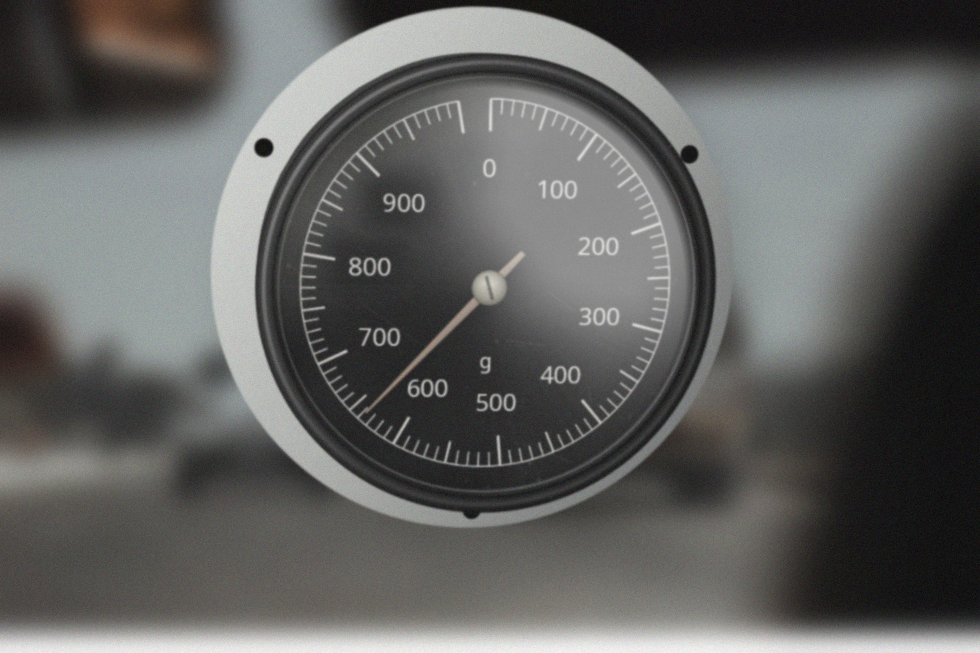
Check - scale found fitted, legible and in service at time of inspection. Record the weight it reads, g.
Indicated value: 640 g
